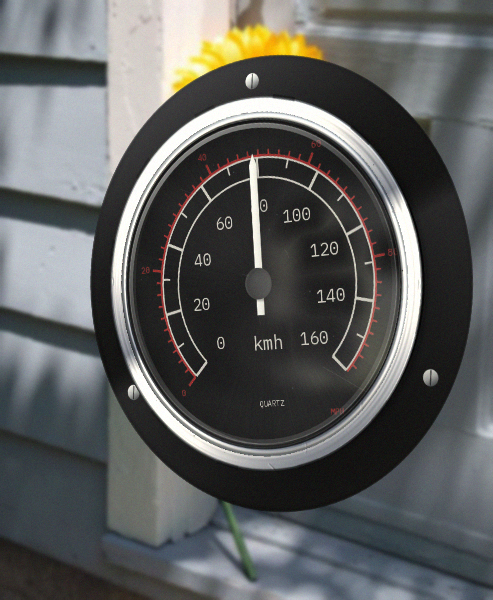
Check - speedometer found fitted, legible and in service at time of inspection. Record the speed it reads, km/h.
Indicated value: 80 km/h
